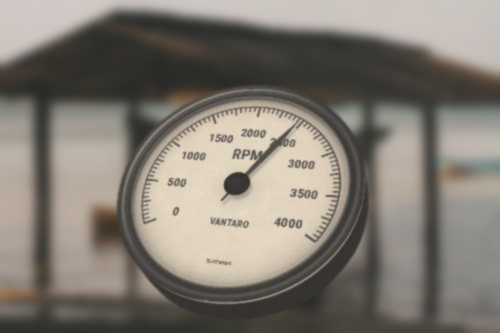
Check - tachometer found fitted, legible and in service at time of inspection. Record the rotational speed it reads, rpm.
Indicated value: 2500 rpm
